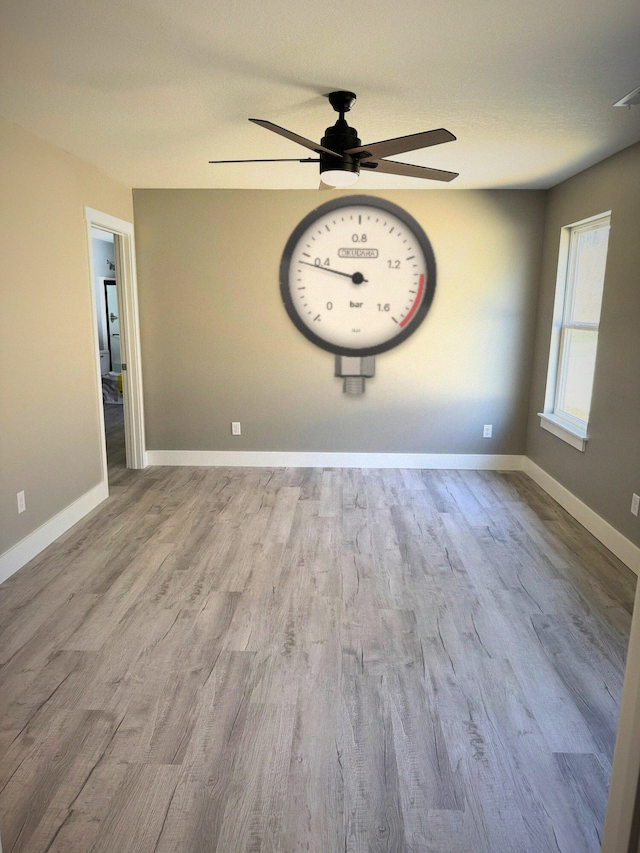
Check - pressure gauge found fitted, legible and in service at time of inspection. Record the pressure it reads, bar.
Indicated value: 0.35 bar
